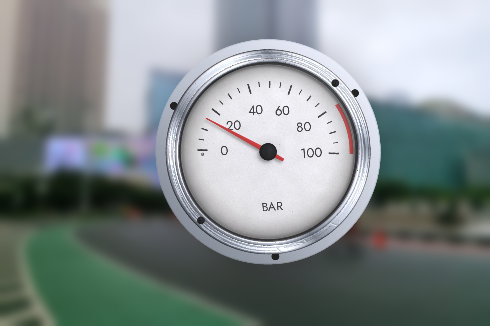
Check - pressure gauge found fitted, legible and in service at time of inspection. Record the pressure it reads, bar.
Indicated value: 15 bar
